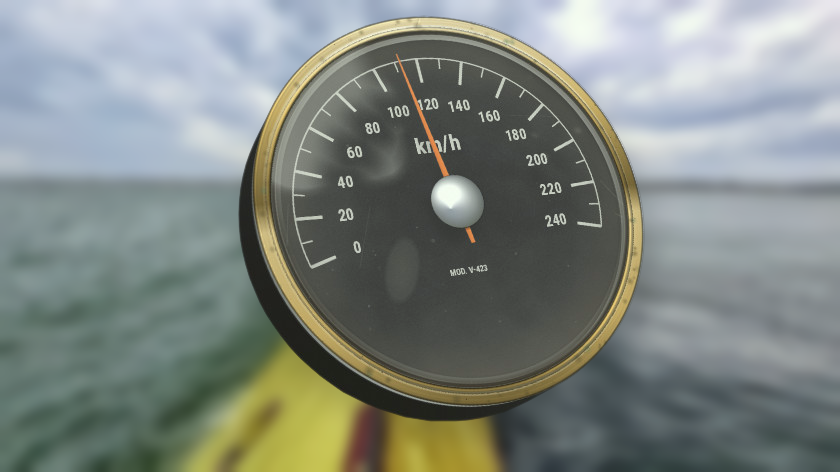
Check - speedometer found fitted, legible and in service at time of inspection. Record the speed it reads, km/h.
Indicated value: 110 km/h
